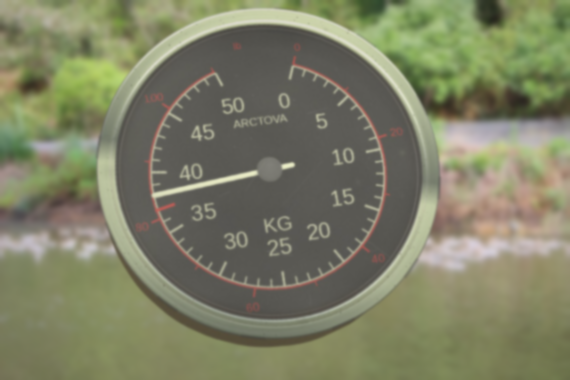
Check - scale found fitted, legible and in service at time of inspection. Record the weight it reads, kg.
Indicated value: 38 kg
